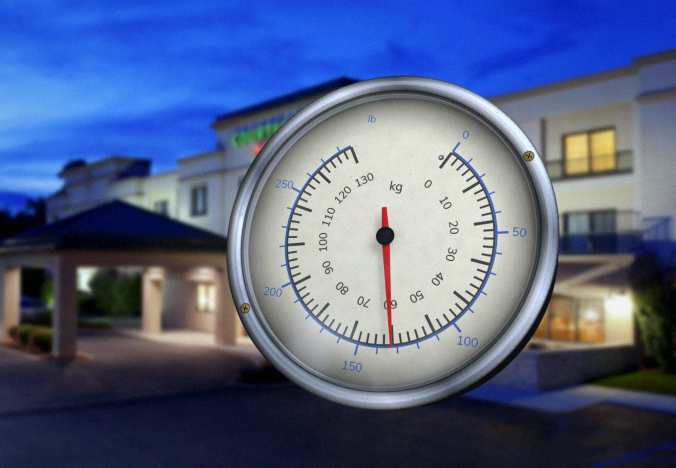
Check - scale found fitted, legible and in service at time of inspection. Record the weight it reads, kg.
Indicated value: 60 kg
